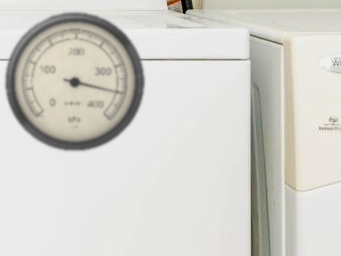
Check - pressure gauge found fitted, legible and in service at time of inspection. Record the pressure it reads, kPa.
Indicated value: 350 kPa
